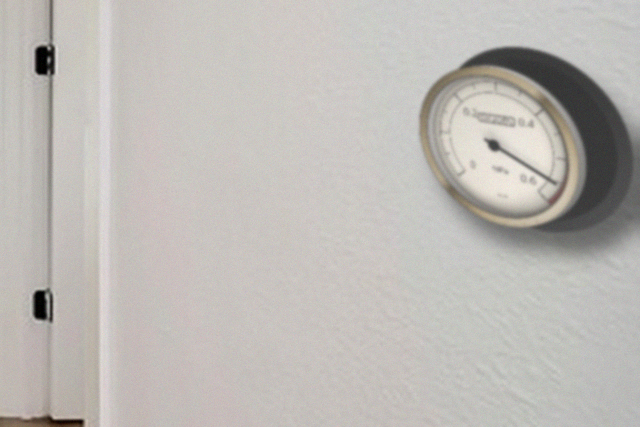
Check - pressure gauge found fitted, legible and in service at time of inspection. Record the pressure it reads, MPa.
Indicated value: 0.55 MPa
